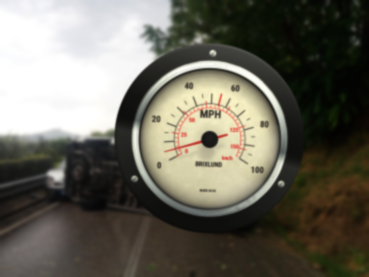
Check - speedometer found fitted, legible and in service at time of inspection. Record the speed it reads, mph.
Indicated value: 5 mph
